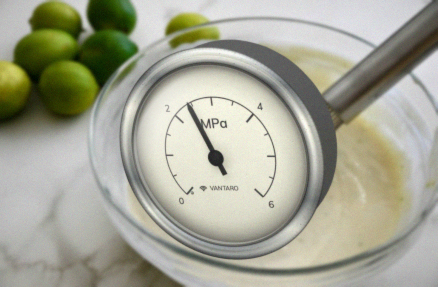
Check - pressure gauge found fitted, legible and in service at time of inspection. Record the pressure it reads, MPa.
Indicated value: 2.5 MPa
